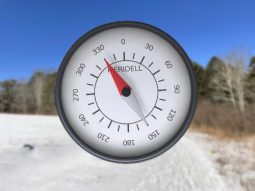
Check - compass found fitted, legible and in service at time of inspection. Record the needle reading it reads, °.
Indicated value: 330 °
